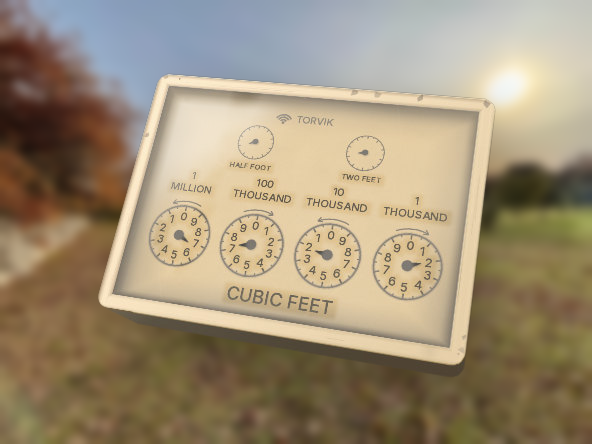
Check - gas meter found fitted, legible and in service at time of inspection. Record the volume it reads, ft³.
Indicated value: 672200 ft³
